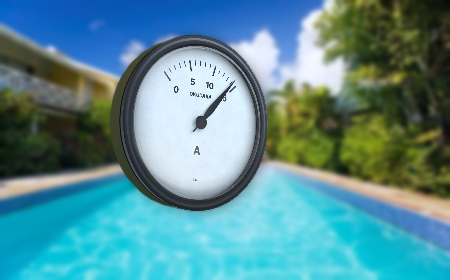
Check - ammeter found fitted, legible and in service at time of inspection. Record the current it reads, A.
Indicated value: 14 A
